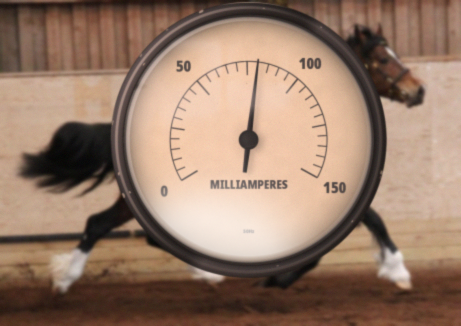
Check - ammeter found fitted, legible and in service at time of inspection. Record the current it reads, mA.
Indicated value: 80 mA
